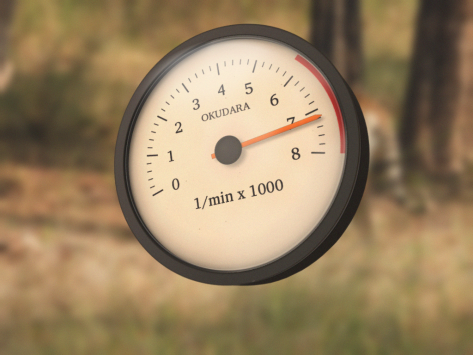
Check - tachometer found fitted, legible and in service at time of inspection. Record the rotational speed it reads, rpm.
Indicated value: 7200 rpm
